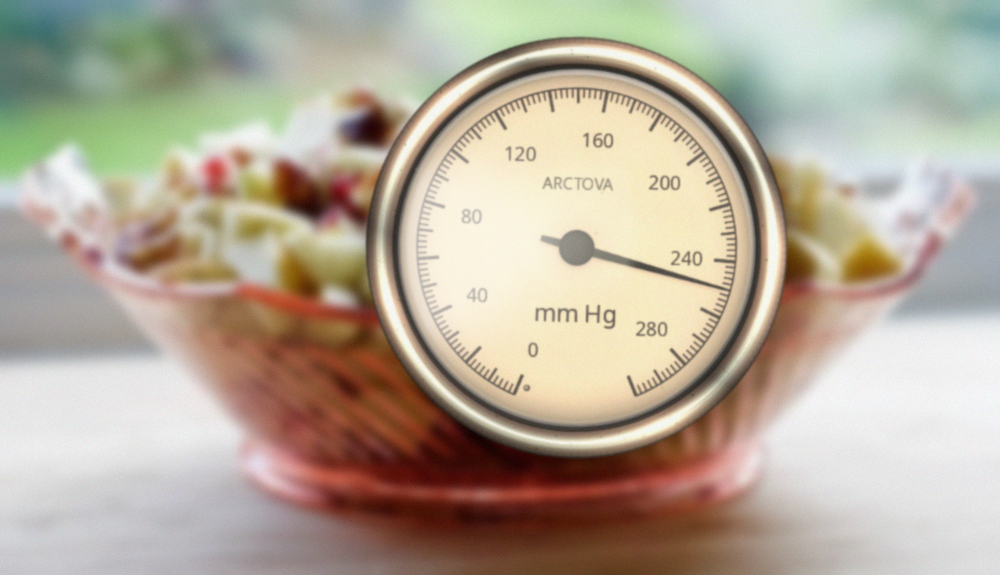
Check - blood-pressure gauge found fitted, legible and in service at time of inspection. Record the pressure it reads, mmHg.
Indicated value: 250 mmHg
